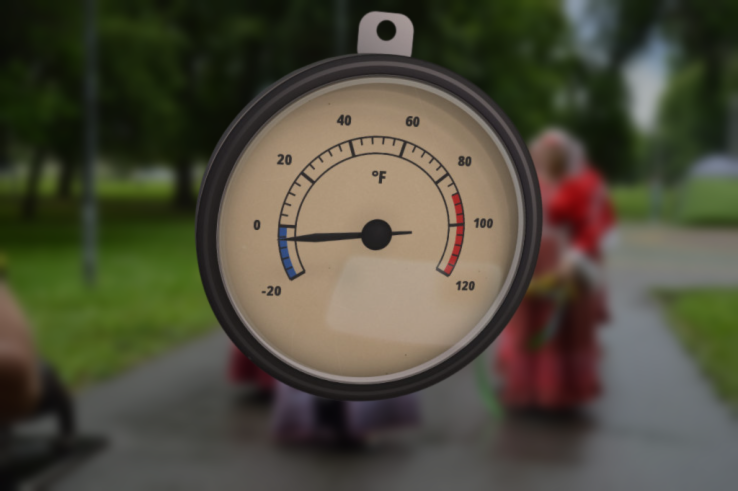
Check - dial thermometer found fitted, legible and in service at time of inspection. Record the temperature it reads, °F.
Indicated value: -4 °F
